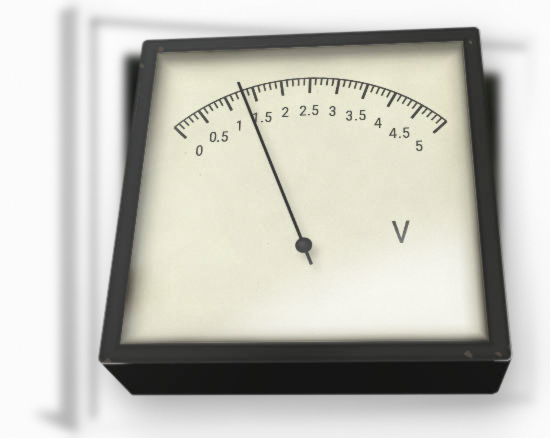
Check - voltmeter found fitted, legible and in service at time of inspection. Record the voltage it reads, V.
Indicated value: 1.3 V
